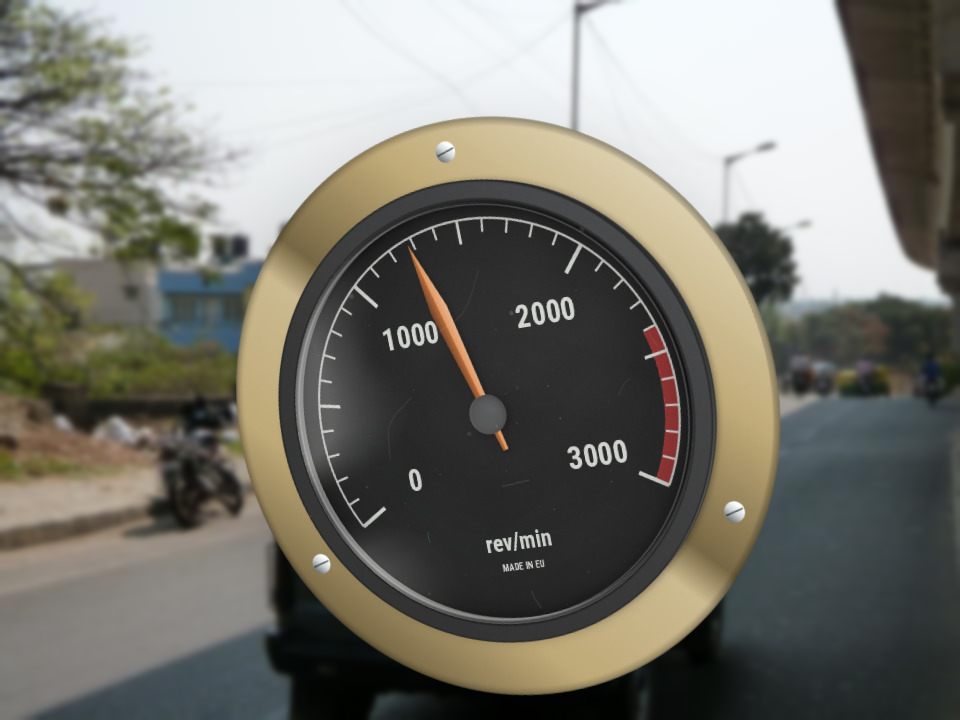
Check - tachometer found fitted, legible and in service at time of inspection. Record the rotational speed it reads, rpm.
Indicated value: 1300 rpm
